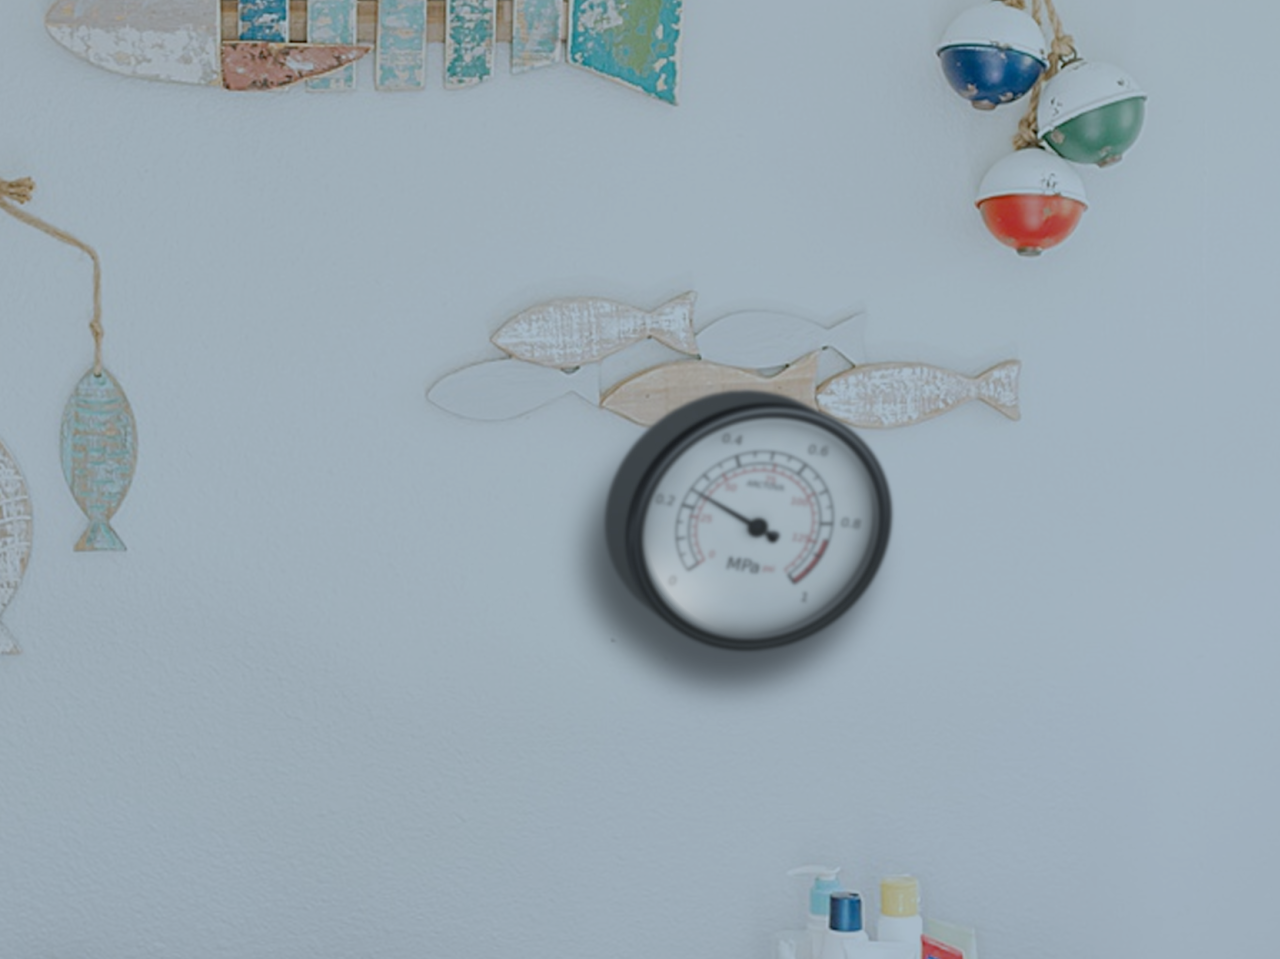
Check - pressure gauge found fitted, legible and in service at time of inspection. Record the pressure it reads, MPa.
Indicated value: 0.25 MPa
